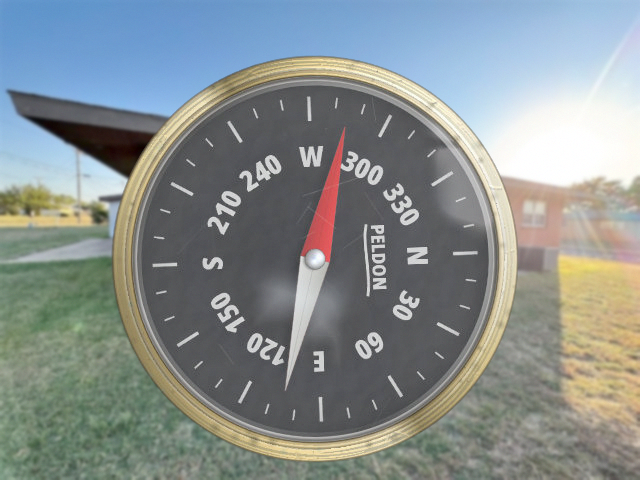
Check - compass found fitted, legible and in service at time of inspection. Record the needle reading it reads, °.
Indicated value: 285 °
